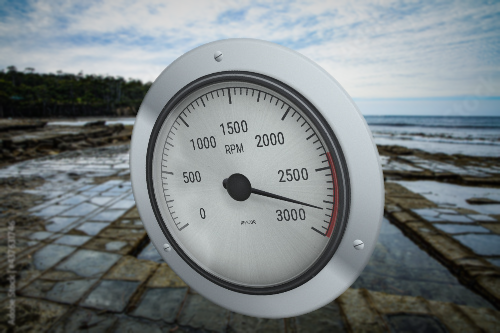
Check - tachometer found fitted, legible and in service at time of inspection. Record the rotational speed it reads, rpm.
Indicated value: 2800 rpm
